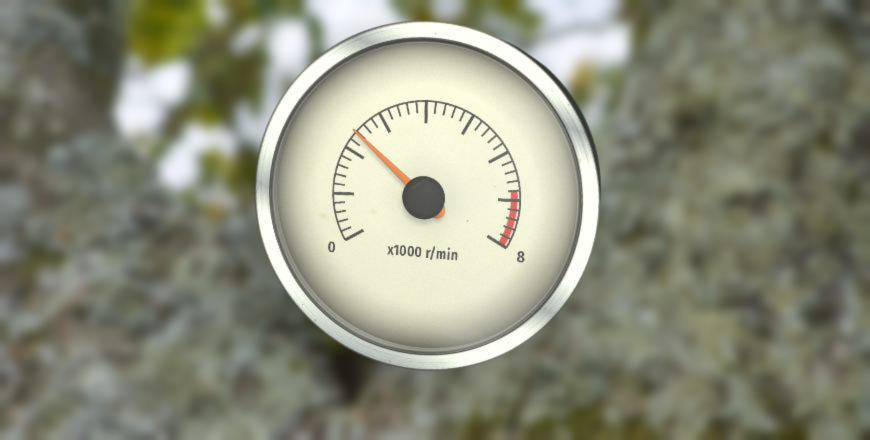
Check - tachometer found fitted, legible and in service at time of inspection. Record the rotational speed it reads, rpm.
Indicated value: 2400 rpm
